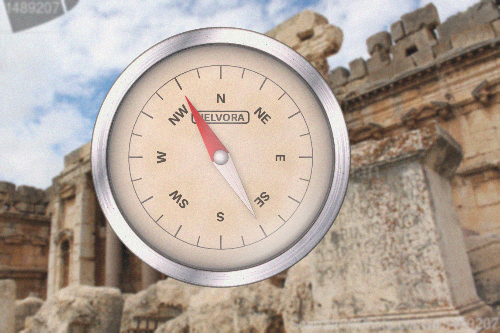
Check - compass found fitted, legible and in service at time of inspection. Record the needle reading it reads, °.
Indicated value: 330 °
